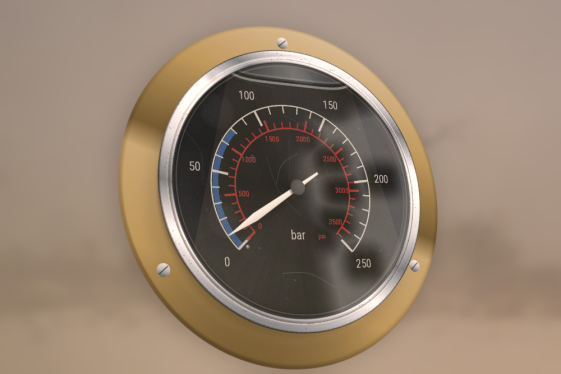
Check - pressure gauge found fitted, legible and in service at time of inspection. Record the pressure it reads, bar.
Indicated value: 10 bar
